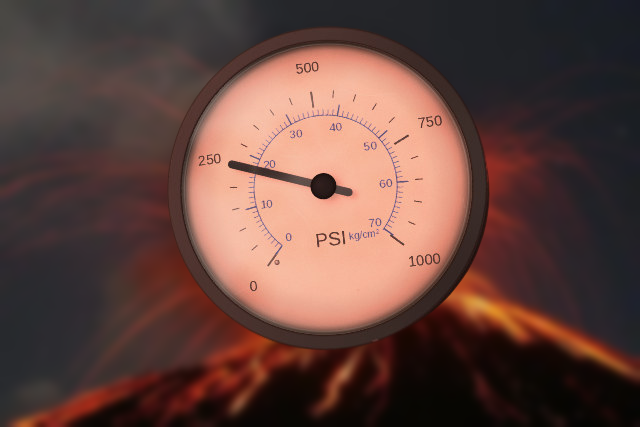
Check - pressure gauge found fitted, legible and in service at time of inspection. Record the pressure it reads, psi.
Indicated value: 250 psi
